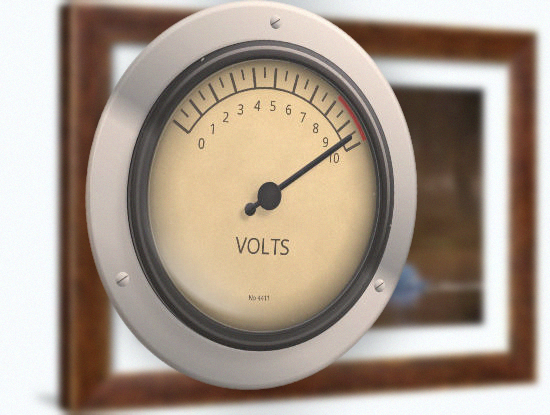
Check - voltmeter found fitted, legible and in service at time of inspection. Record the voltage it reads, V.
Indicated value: 9.5 V
